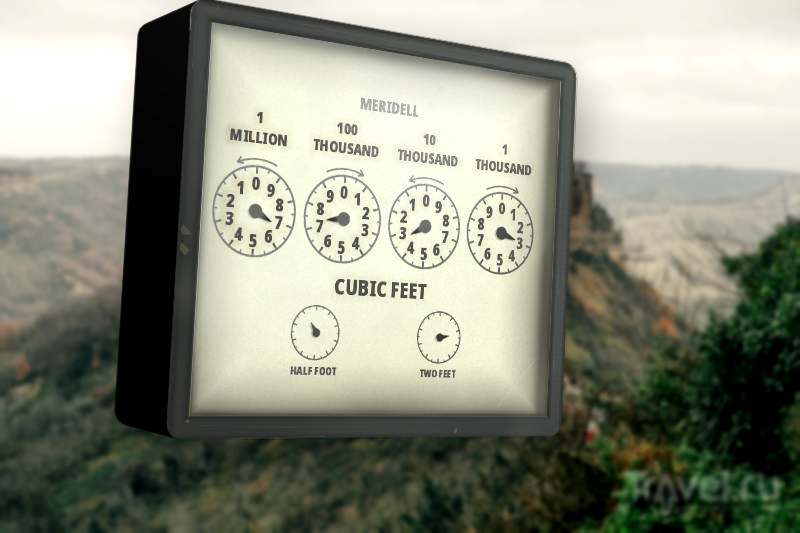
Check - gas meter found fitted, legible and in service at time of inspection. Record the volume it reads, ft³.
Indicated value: 673300 ft³
